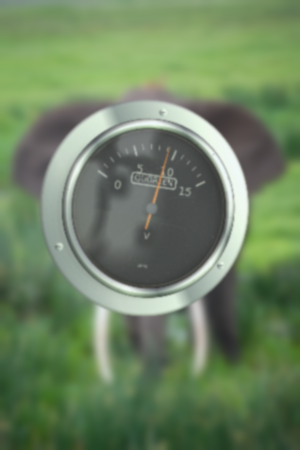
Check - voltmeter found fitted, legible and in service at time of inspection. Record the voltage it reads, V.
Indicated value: 9 V
